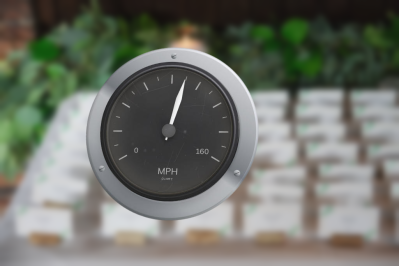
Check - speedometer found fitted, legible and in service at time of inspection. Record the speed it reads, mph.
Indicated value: 90 mph
